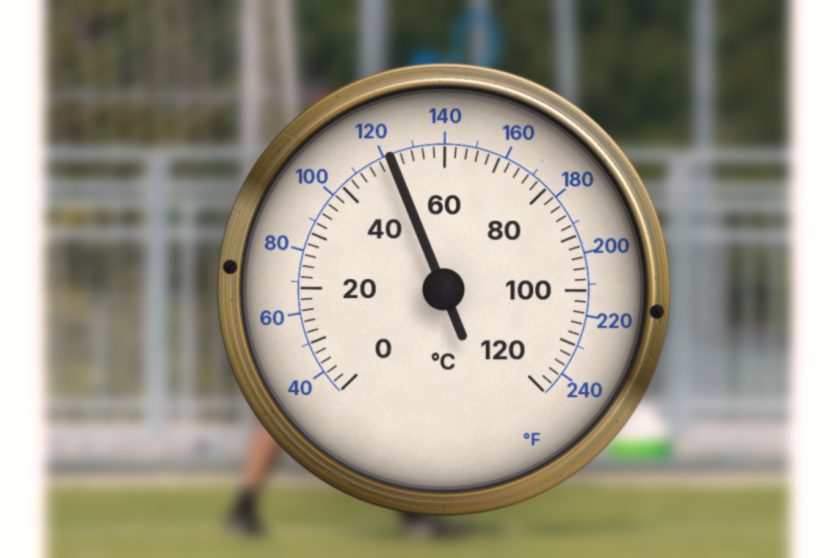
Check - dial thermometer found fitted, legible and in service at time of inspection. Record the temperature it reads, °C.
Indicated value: 50 °C
